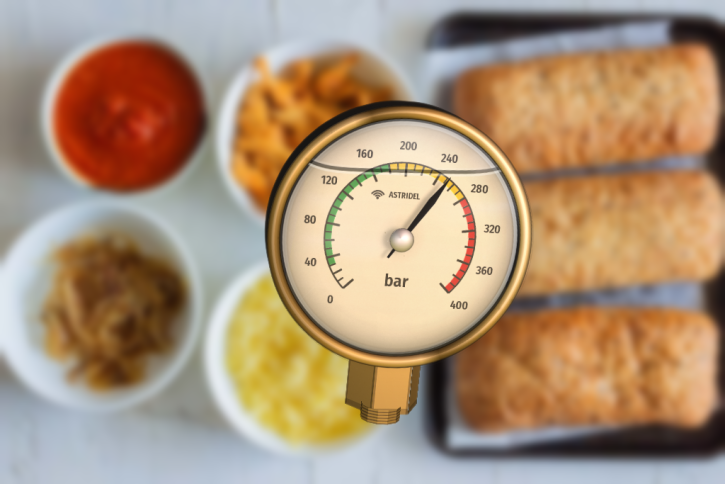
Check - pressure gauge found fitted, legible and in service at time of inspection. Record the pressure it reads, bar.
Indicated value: 250 bar
